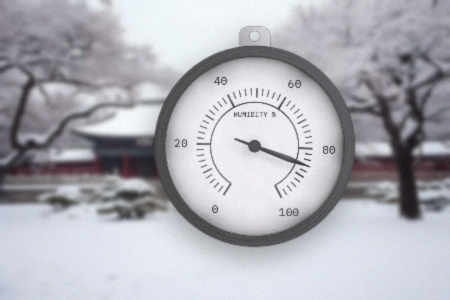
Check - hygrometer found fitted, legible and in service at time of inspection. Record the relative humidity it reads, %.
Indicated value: 86 %
